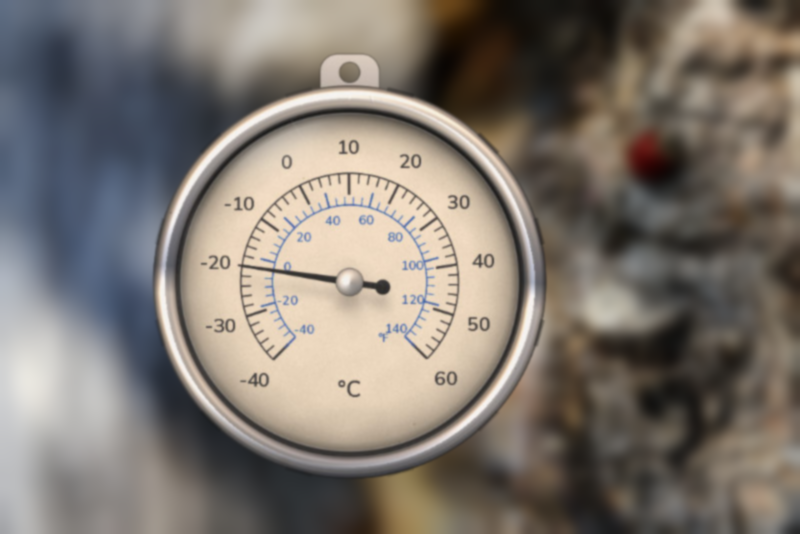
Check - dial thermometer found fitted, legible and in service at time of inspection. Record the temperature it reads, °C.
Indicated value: -20 °C
